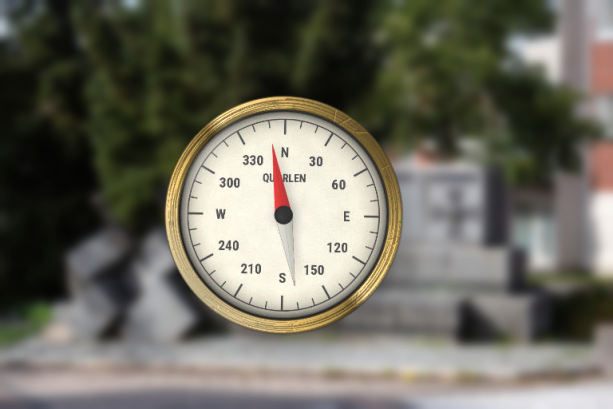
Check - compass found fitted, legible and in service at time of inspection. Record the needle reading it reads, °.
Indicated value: 350 °
